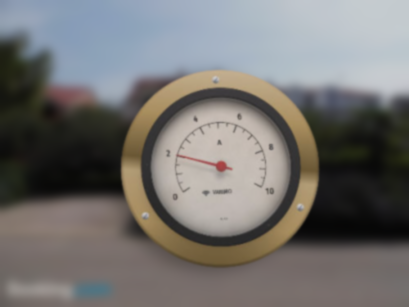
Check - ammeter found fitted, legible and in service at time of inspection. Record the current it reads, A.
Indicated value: 2 A
